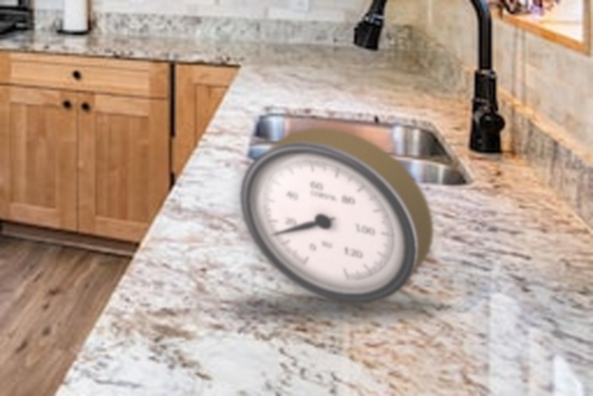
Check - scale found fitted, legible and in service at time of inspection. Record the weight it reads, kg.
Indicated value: 15 kg
